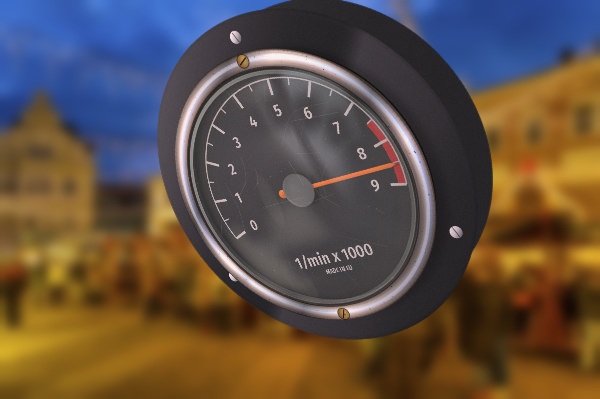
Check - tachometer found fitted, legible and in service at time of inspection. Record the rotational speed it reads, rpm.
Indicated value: 8500 rpm
